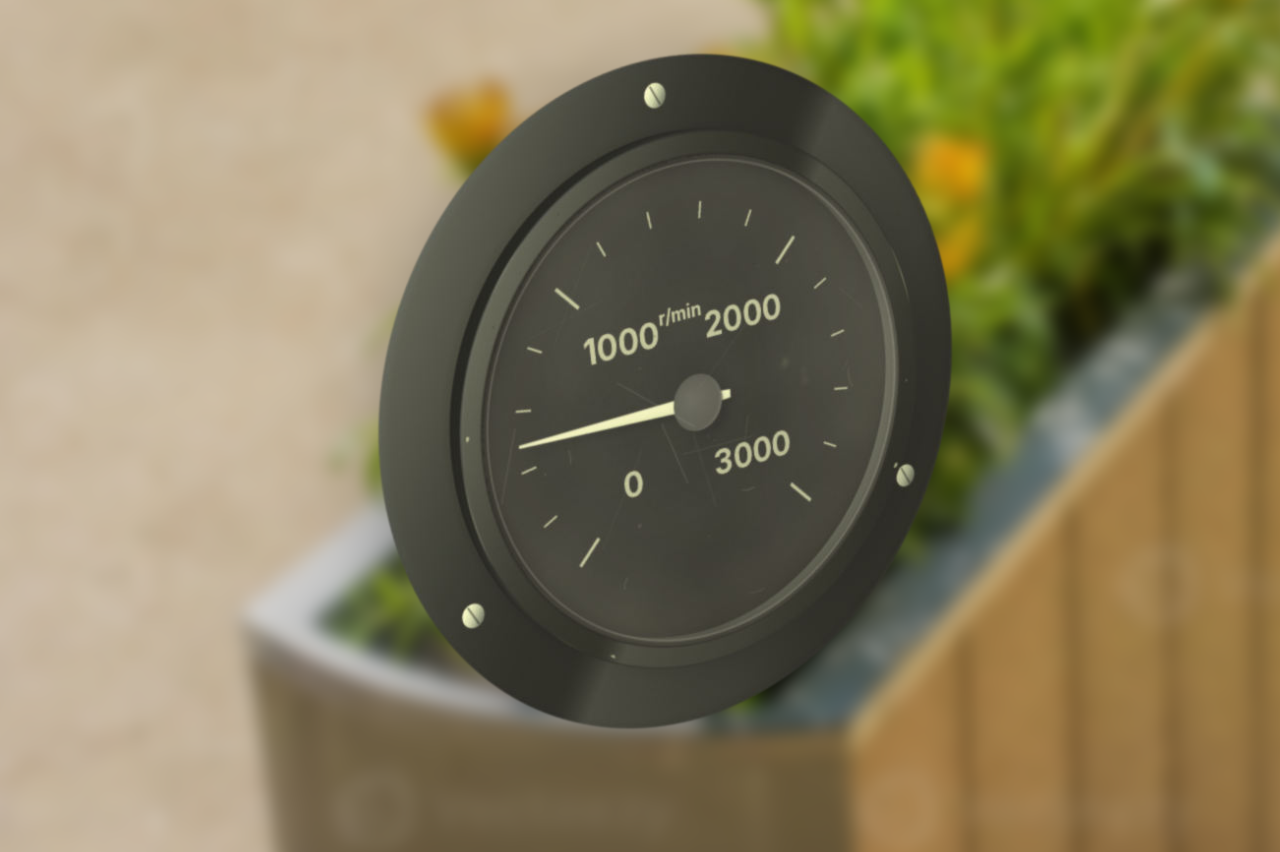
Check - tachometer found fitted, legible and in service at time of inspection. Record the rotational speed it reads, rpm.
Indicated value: 500 rpm
